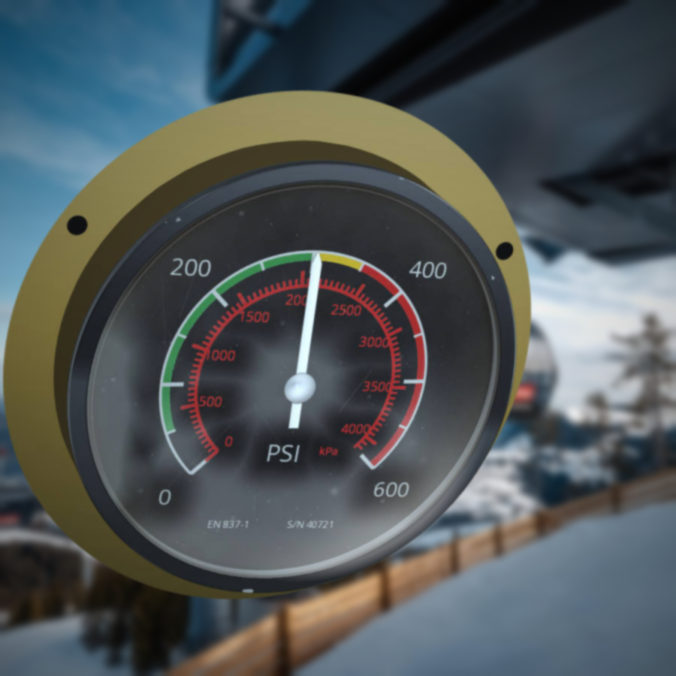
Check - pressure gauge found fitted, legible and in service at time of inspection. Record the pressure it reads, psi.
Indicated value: 300 psi
